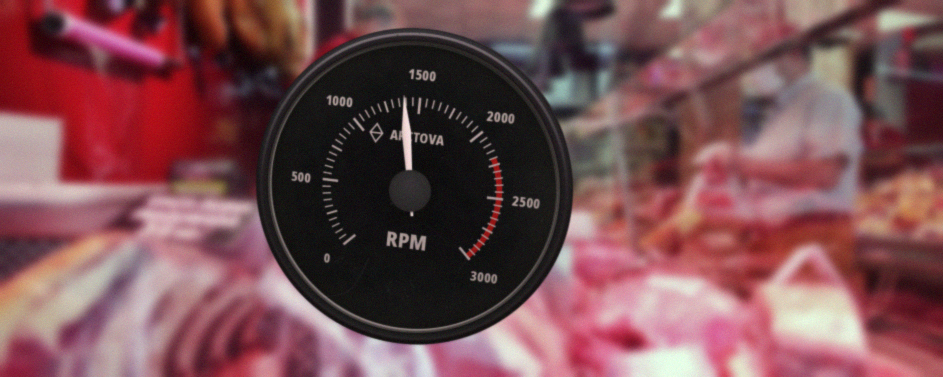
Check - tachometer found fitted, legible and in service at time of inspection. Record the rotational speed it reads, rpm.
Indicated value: 1400 rpm
